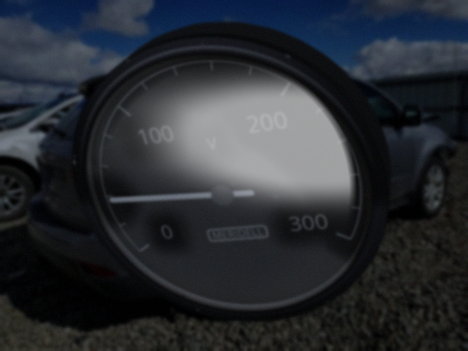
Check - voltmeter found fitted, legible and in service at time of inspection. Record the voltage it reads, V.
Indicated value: 40 V
